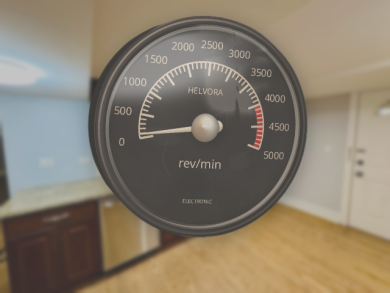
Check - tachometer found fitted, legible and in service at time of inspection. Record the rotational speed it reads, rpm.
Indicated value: 100 rpm
